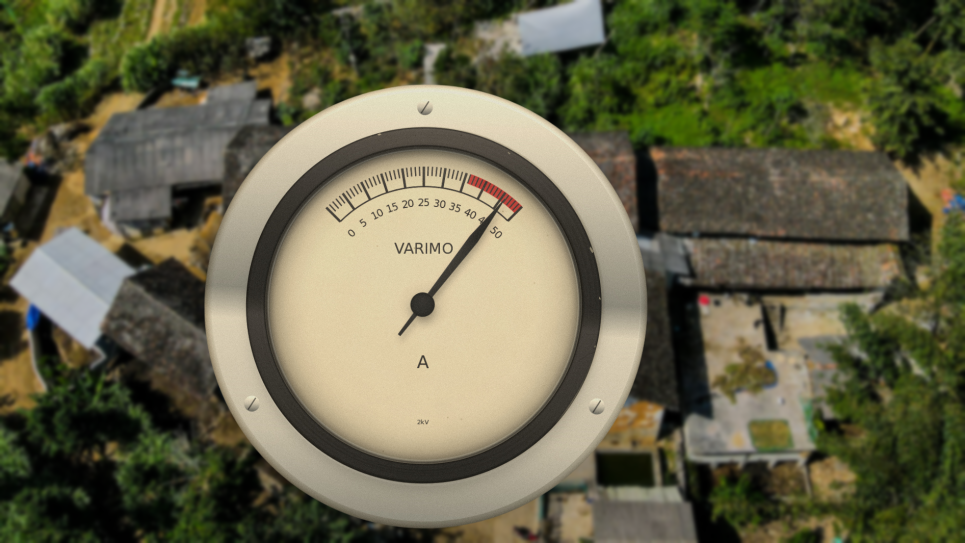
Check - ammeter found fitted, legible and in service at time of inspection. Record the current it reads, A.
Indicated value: 46 A
